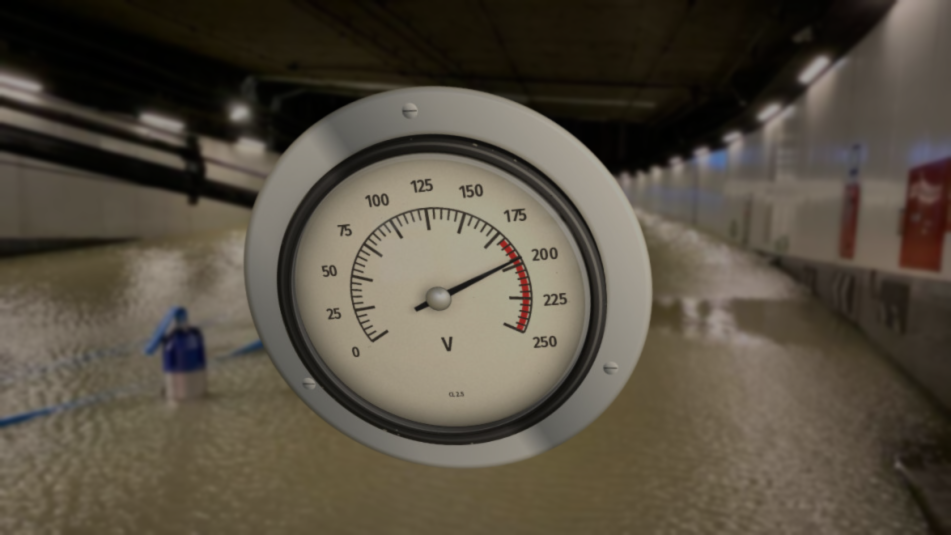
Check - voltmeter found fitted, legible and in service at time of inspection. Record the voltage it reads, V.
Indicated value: 195 V
